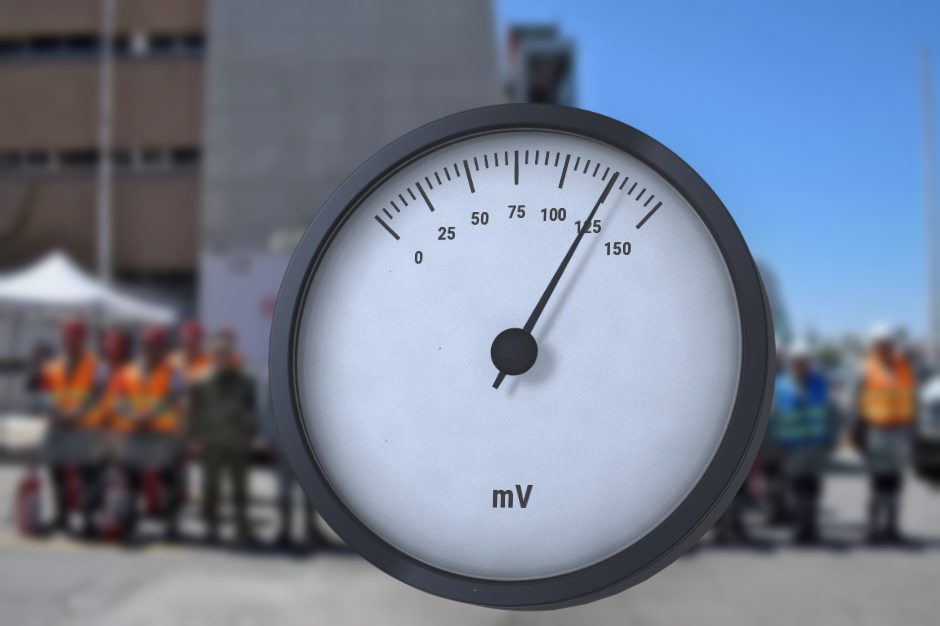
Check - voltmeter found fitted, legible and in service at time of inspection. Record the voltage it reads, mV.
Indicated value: 125 mV
